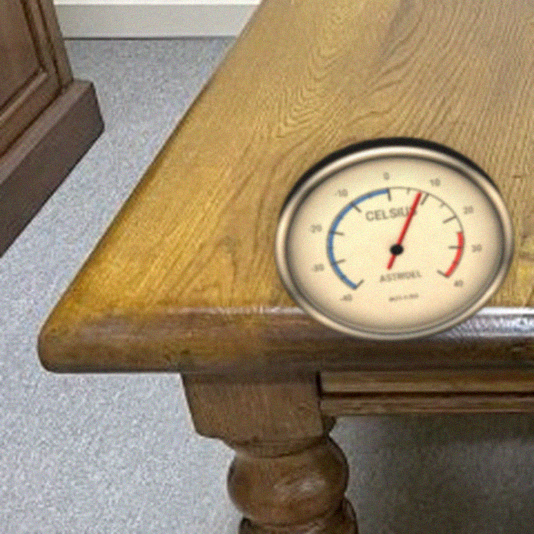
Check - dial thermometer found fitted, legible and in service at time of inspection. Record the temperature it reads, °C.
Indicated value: 7.5 °C
